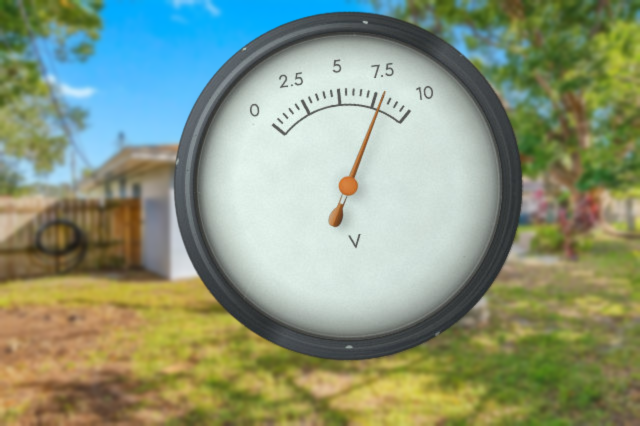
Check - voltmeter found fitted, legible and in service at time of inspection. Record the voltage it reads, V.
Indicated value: 8 V
